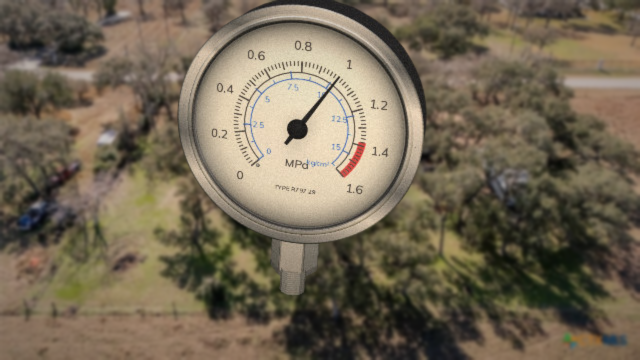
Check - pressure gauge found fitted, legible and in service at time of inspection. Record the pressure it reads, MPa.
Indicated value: 1 MPa
